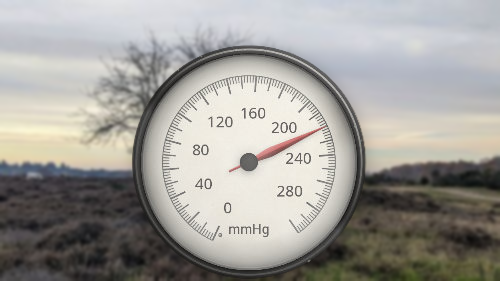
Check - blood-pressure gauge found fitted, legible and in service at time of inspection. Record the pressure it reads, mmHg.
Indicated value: 220 mmHg
